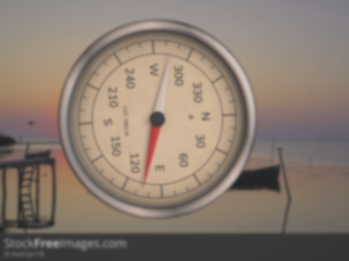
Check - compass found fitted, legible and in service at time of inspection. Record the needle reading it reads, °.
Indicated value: 105 °
